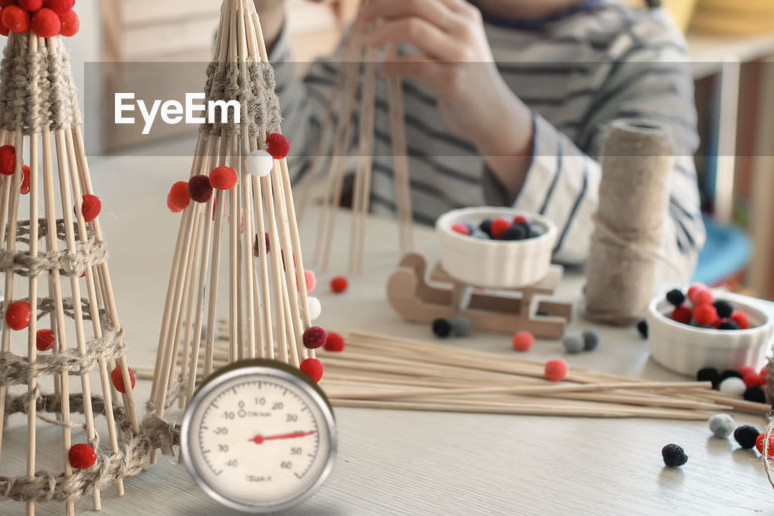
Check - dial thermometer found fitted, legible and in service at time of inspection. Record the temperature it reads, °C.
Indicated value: 40 °C
